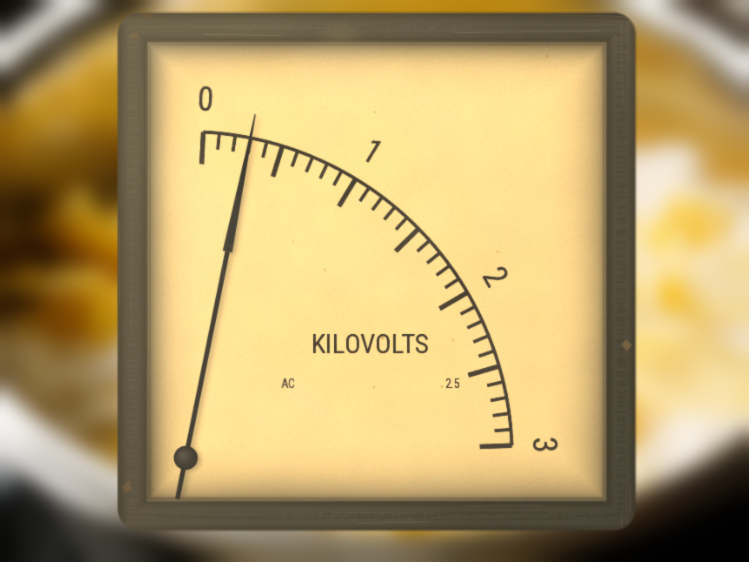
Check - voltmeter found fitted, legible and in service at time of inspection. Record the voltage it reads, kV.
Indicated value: 0.3 kV
